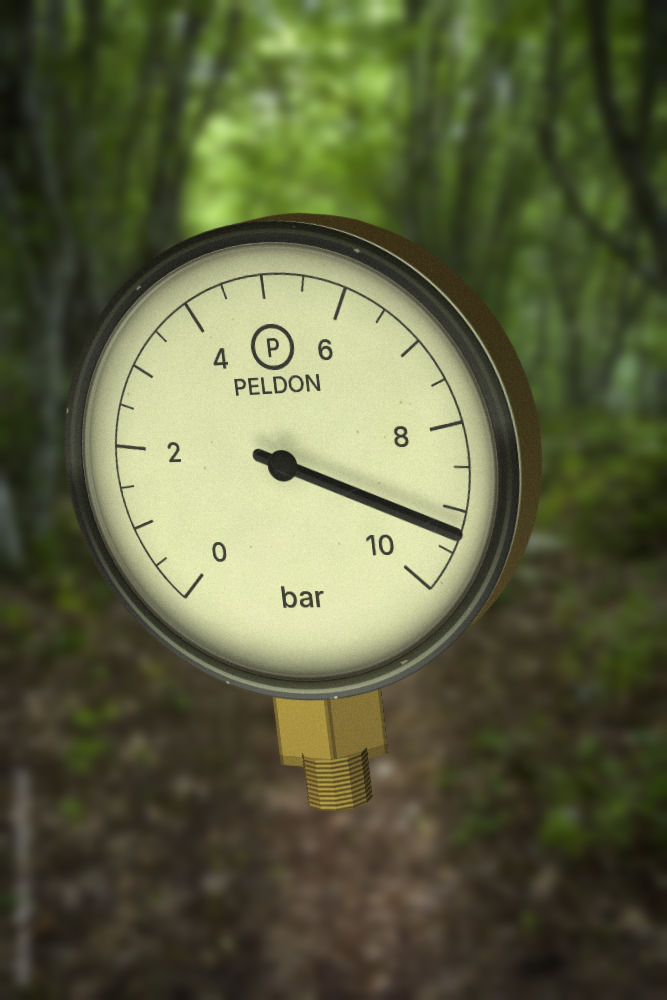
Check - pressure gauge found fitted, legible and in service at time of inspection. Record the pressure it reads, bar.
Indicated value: 9.25 bar
